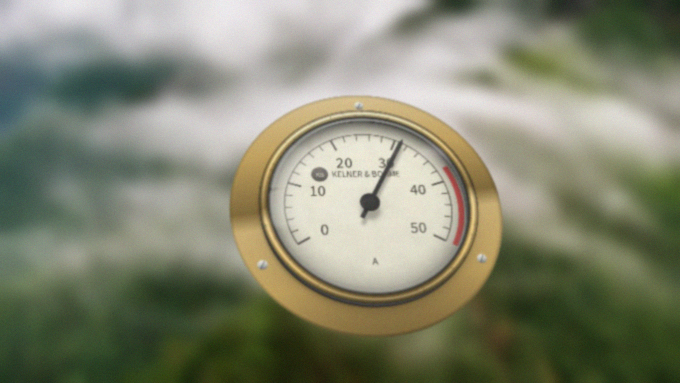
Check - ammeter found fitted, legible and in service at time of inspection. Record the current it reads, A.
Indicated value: 31 A
